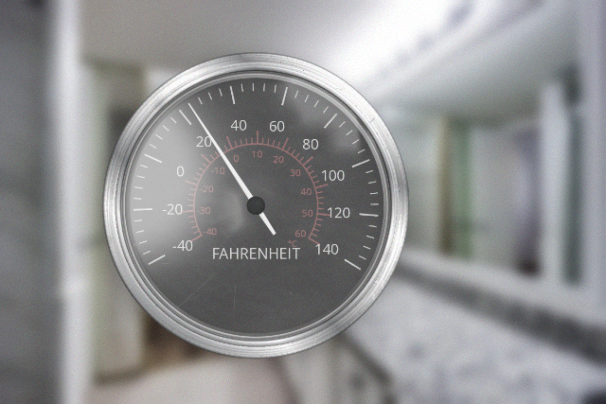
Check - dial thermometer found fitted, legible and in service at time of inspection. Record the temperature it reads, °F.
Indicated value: 24 °F
